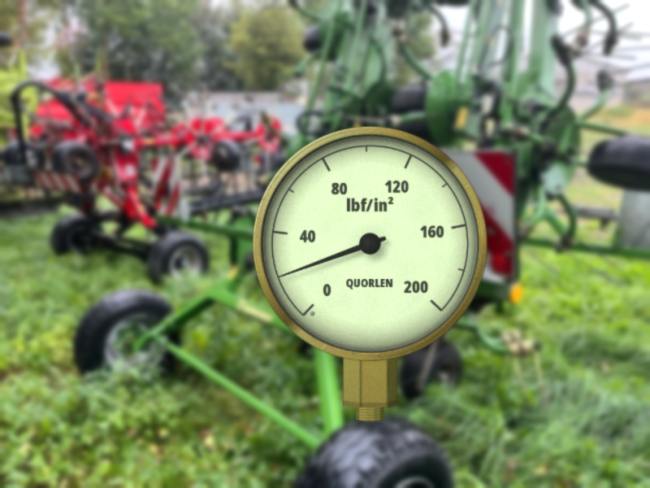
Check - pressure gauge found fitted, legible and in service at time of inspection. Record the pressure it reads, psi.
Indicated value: 20 psi
